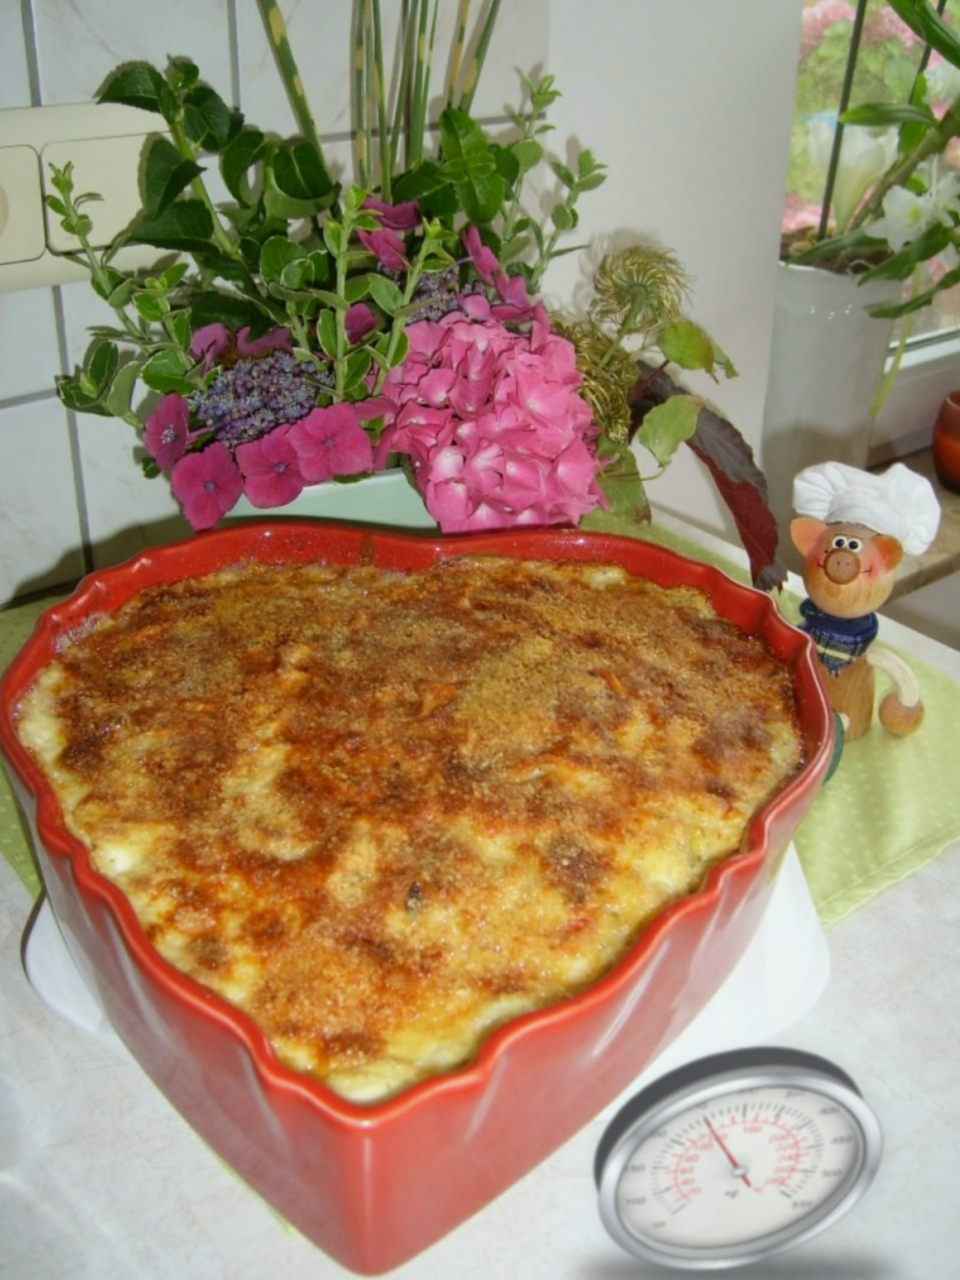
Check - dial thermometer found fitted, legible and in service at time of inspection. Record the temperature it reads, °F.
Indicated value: 250 °F
